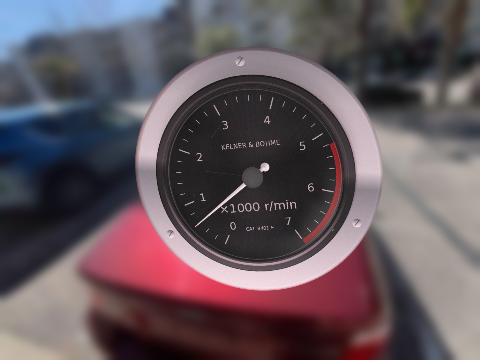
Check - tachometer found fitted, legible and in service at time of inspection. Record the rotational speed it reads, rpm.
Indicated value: 600 rpm
